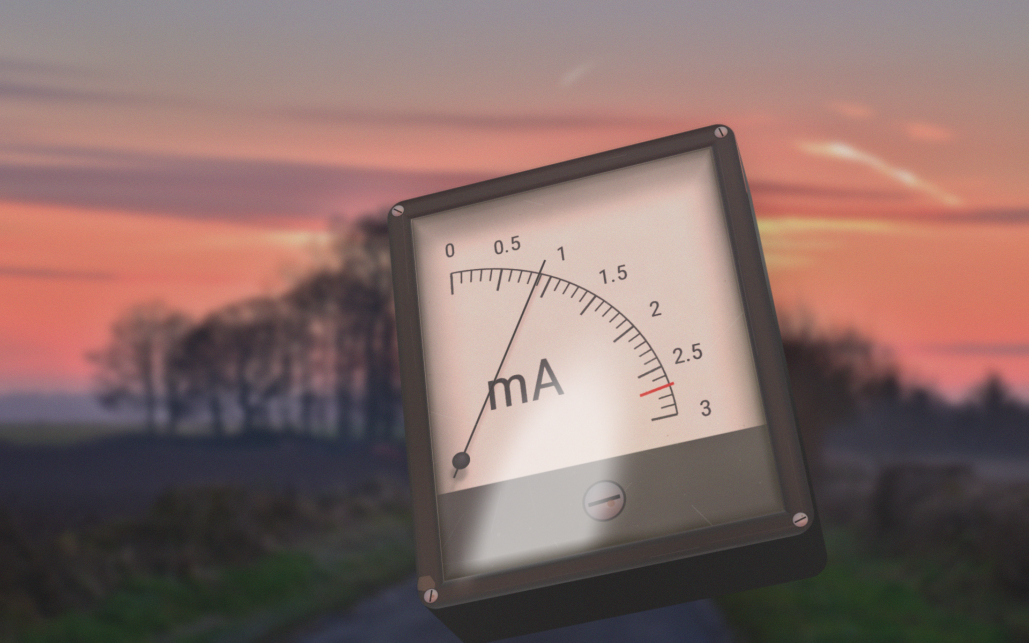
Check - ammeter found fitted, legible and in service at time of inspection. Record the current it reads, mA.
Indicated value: 0.9 mA
